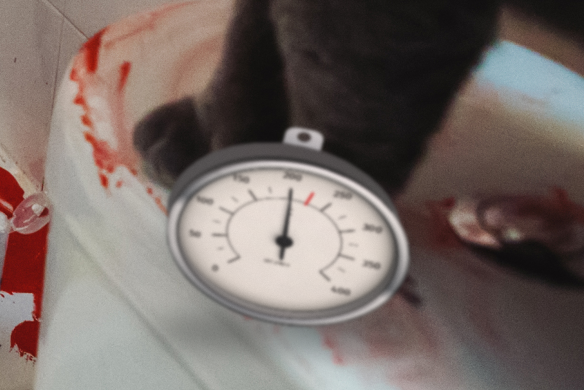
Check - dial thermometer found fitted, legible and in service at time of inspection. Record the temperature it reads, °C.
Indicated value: 200 °C
